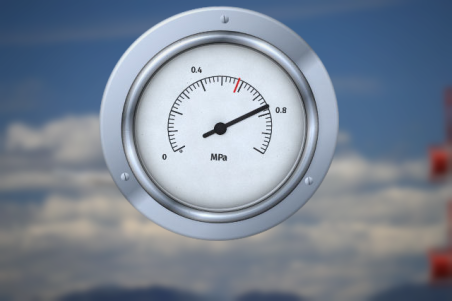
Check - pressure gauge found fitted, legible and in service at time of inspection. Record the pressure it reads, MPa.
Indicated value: 0.76 MPa
